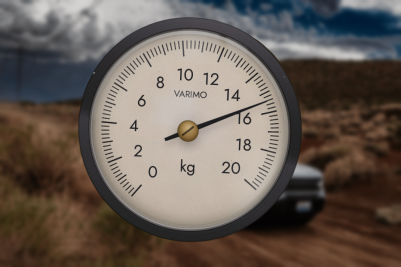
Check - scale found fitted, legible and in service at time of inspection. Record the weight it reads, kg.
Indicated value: 15.4 kg
